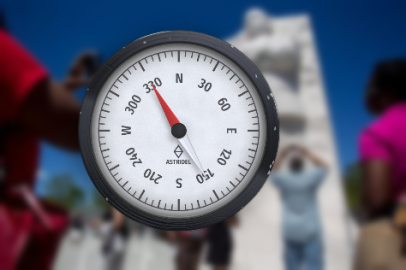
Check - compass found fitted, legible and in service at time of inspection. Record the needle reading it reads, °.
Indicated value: 330 °
